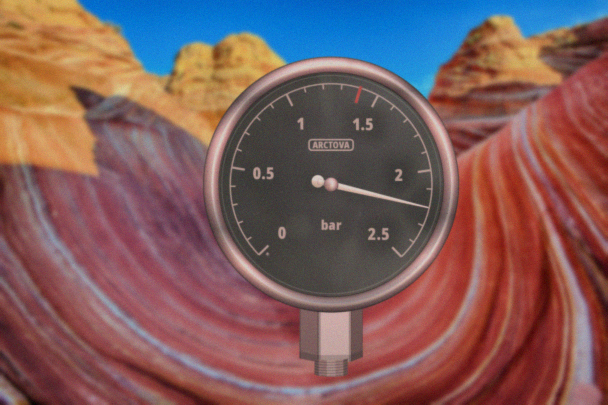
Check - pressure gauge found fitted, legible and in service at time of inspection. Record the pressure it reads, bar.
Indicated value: 2.2 bar
